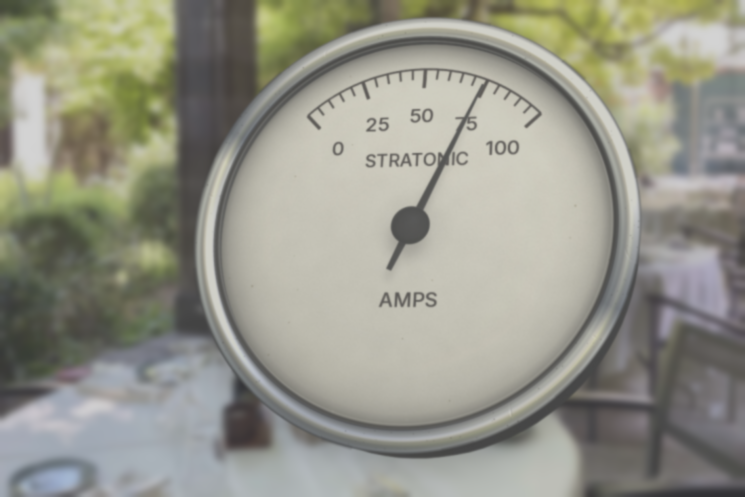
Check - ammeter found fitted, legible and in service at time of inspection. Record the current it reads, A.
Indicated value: 75 A
